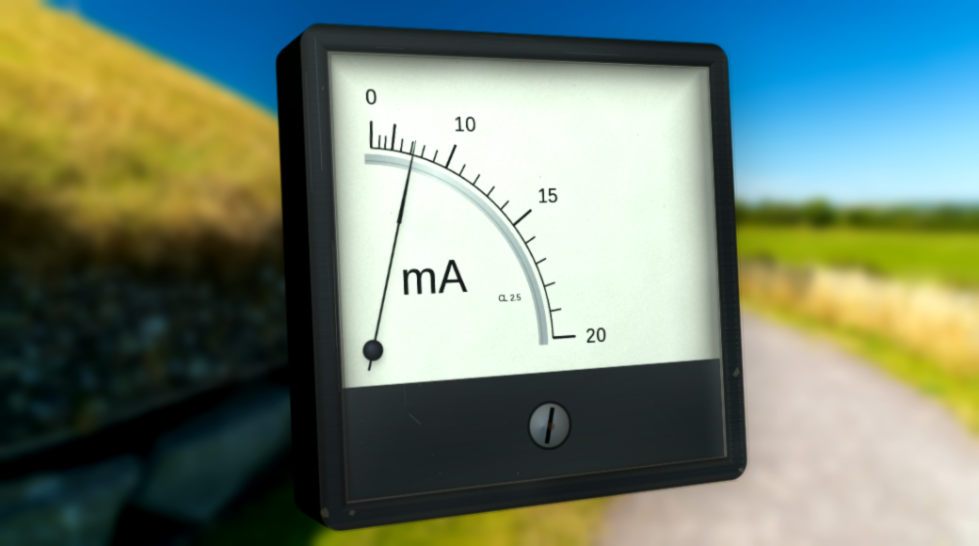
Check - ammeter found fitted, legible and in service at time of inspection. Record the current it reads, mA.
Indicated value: 7 mA
